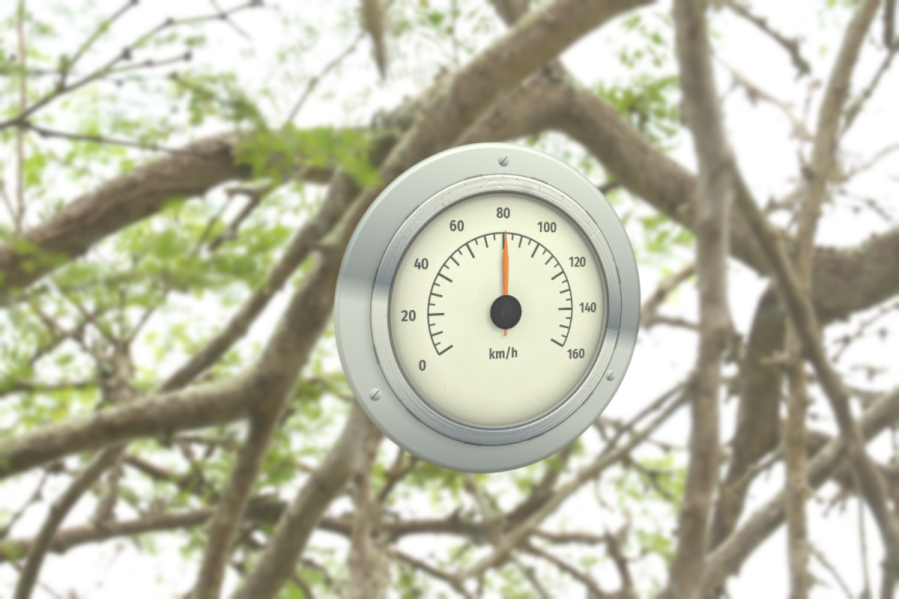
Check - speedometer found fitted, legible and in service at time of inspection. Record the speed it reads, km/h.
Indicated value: 80 km/h
